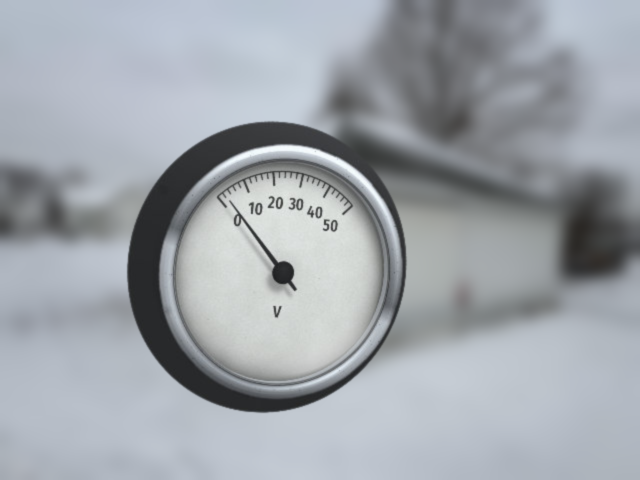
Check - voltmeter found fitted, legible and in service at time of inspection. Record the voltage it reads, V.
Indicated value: 2 V
